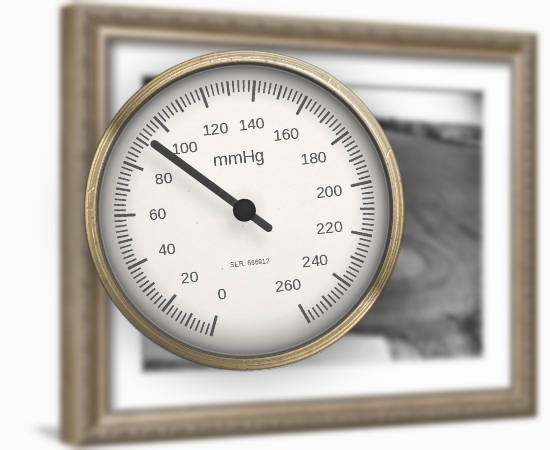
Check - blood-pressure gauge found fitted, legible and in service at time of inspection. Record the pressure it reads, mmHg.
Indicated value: 92 mmHg
